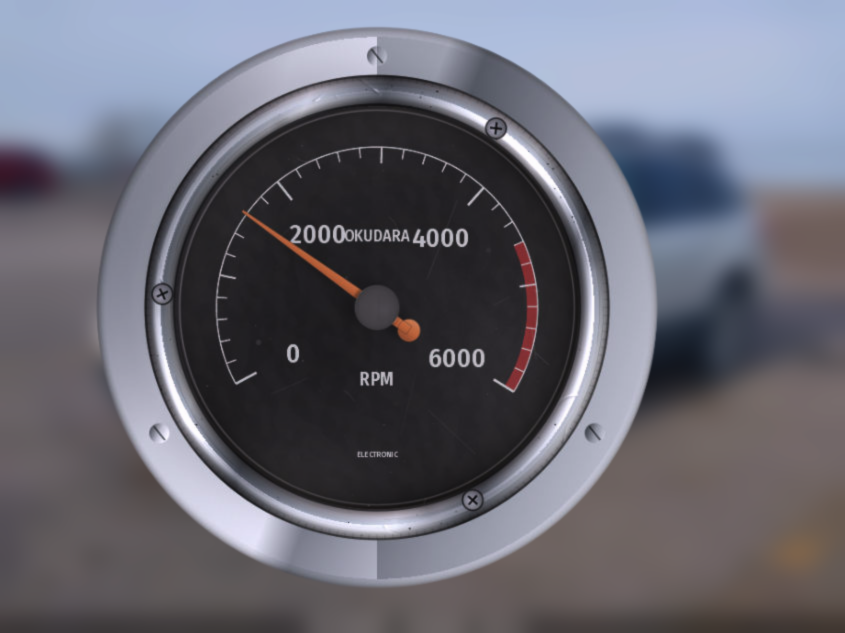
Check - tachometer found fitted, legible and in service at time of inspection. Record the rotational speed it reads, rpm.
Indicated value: 1600 rpm
